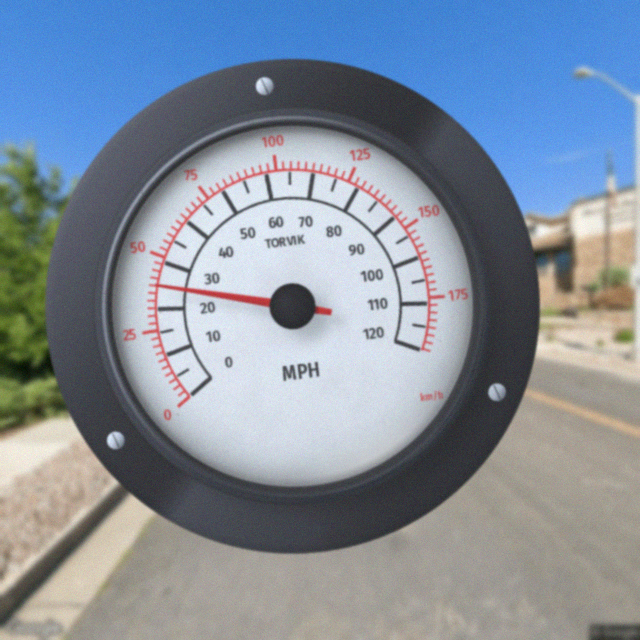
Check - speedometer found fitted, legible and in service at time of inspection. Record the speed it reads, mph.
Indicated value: 25 mph
